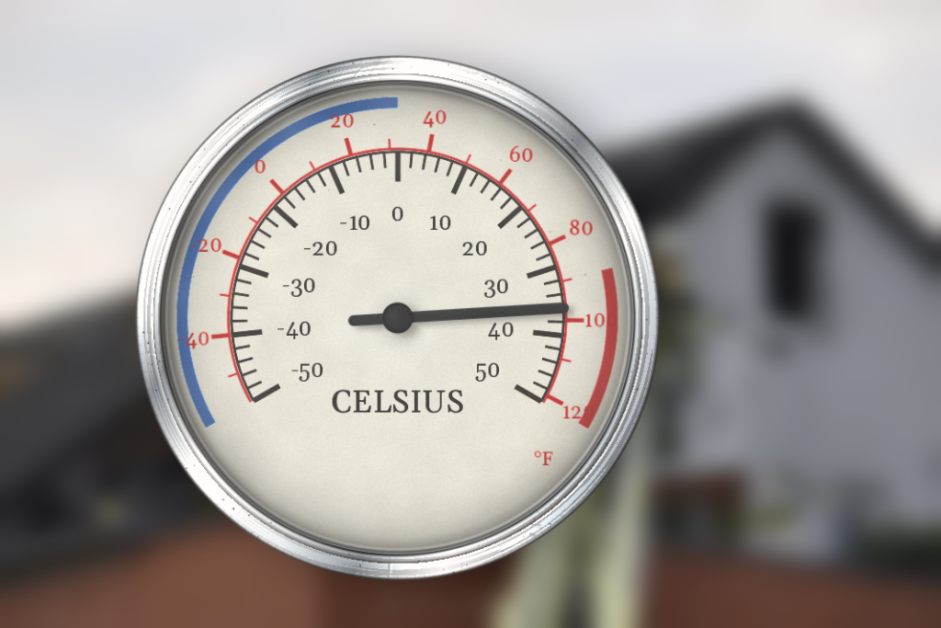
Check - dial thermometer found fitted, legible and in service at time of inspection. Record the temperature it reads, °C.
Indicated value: 36 °C
